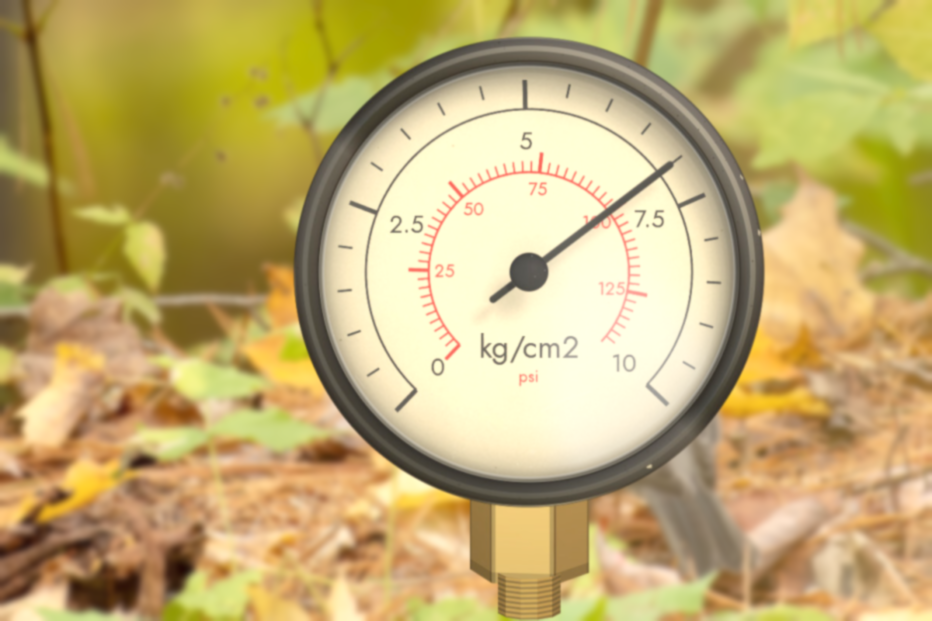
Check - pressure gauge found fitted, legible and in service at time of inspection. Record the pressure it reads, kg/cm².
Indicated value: 7 kg/cm²
